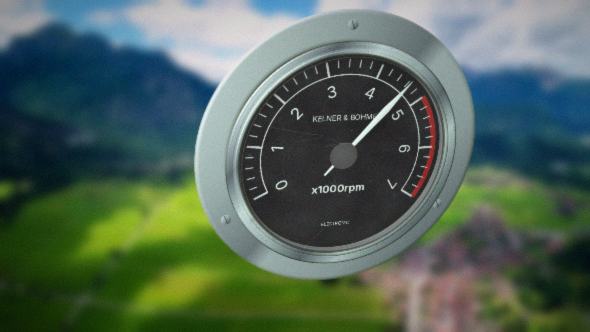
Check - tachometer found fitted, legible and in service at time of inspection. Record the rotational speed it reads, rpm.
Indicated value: 4600 rpm
